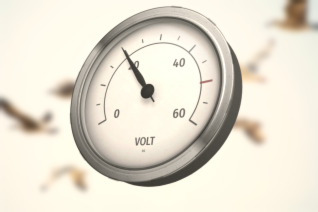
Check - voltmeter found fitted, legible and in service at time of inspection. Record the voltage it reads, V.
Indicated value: 20 V
